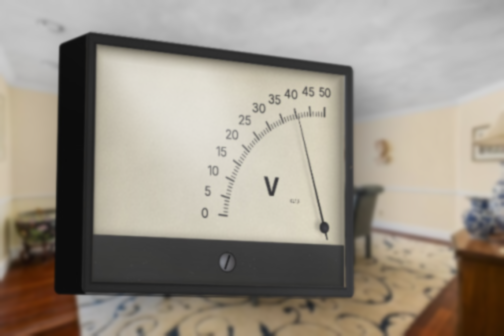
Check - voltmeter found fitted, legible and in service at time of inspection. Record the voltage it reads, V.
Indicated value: 40 V
